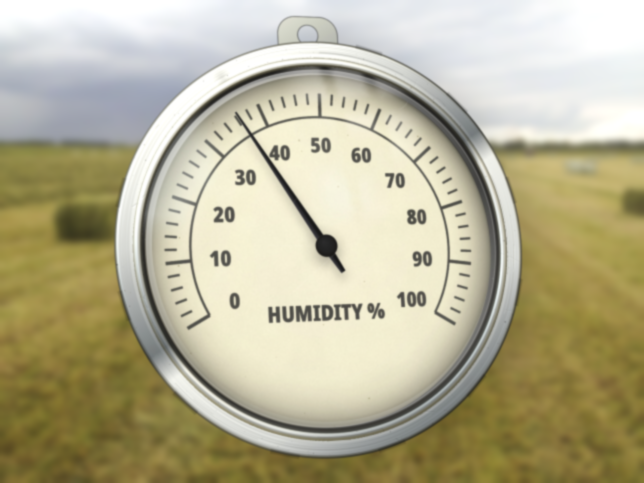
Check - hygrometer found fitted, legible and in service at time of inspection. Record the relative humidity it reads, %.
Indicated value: 36 %
